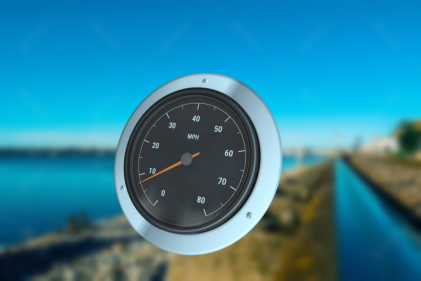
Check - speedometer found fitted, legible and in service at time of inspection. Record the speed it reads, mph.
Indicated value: 7.5 mph
